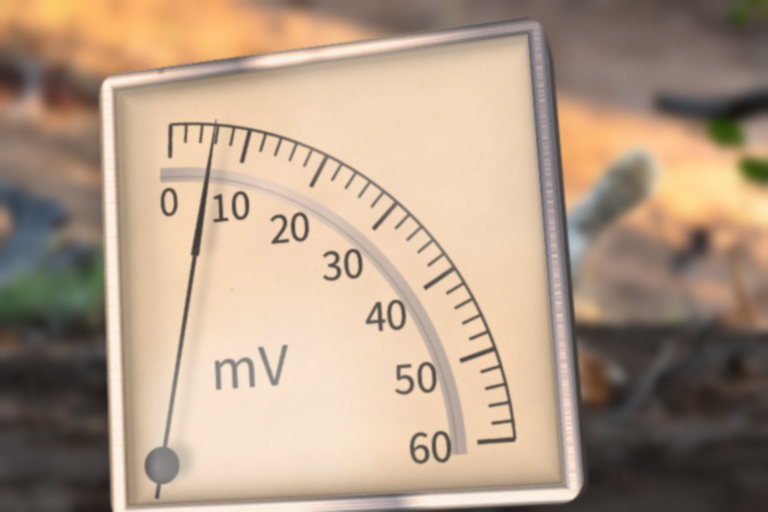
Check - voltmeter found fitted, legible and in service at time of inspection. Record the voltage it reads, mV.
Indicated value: 6 mV
